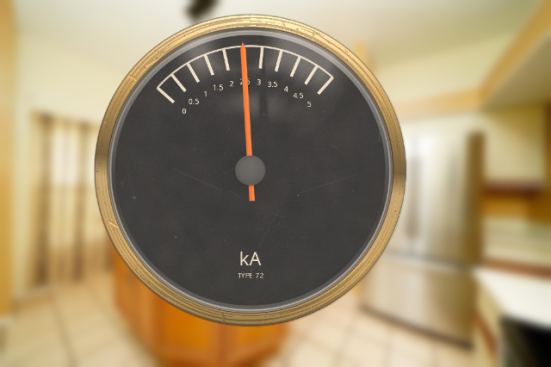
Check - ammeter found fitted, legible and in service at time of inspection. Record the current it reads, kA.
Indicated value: 2.5 kA
